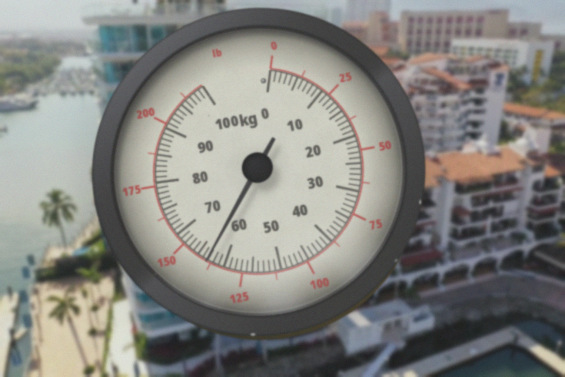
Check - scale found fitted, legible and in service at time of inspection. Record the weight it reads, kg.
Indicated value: 63 kg
